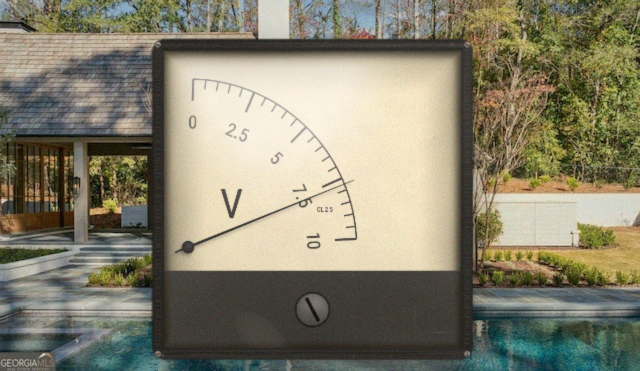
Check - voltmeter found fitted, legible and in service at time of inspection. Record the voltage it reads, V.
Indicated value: 7.75 V
